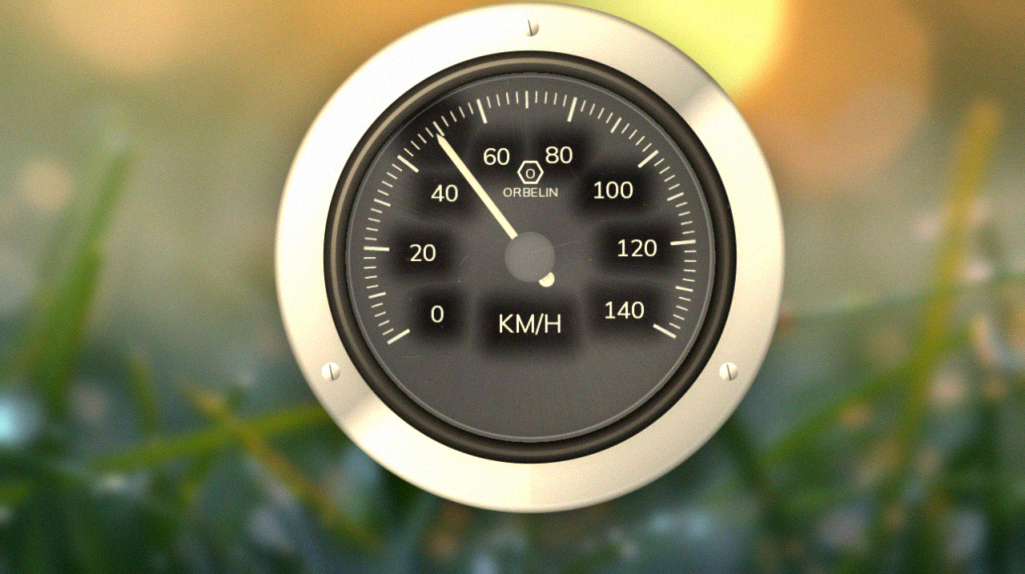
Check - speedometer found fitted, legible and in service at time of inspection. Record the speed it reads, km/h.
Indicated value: 49 km/h
